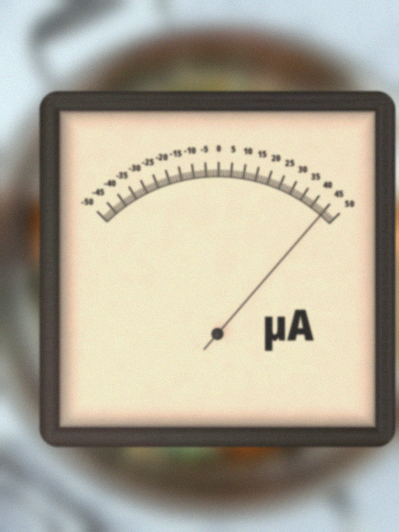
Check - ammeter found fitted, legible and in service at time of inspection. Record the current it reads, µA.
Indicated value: 45 µA
